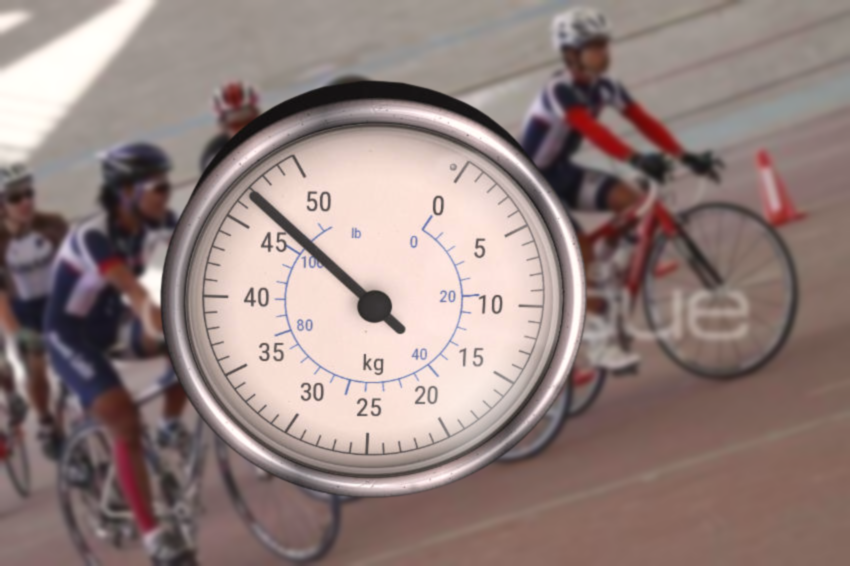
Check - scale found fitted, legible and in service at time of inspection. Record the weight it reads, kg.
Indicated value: 47 kg
